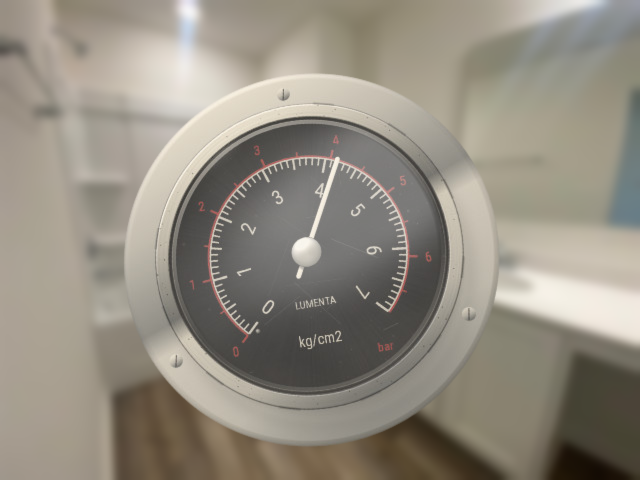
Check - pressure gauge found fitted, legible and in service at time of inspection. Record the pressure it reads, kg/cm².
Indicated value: 4.2 kg/cm²
